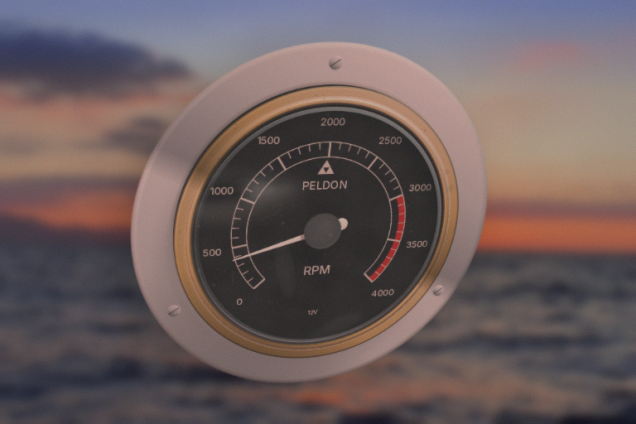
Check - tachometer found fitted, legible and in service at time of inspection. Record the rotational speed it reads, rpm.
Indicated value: 400 rpm
